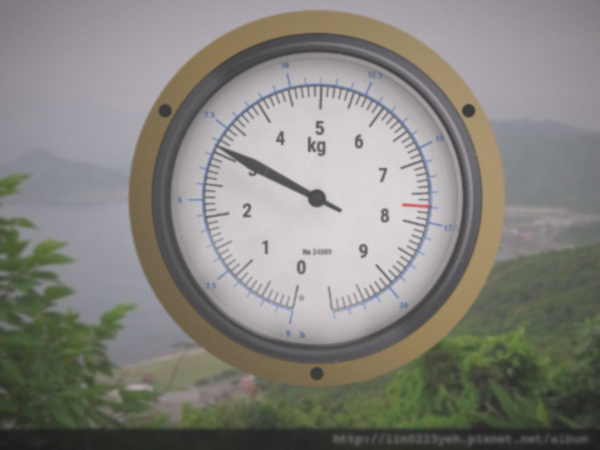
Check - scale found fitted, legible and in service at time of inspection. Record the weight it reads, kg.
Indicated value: 3.1 kg
